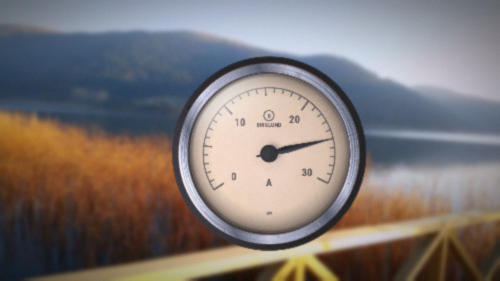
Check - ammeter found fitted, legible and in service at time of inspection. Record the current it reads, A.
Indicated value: 25 A
